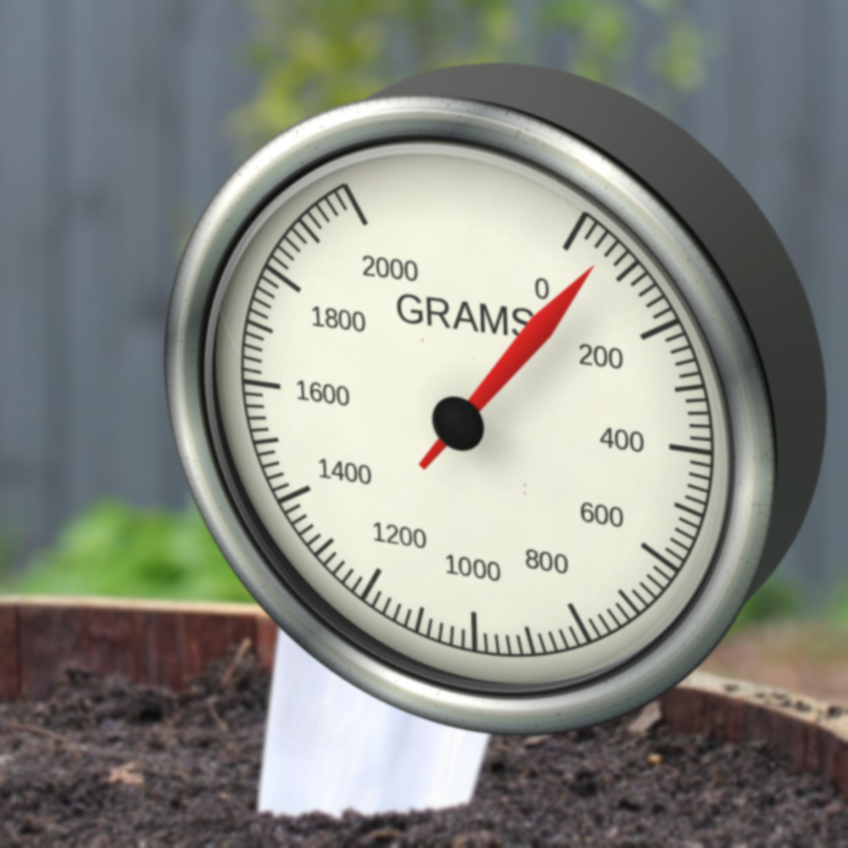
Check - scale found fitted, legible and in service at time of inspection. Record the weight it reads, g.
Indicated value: 60 g
